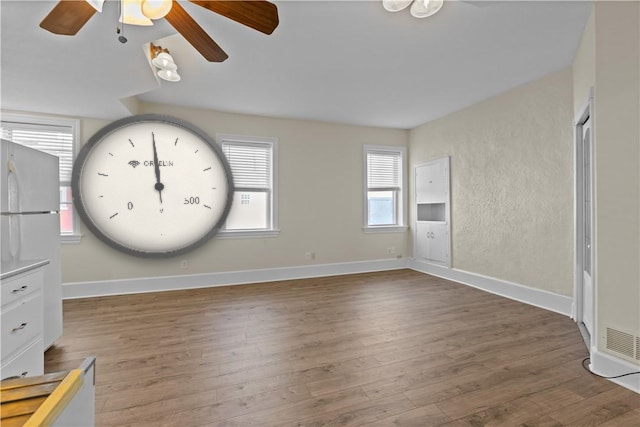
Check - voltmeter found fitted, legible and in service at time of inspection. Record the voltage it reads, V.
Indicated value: 250 V
